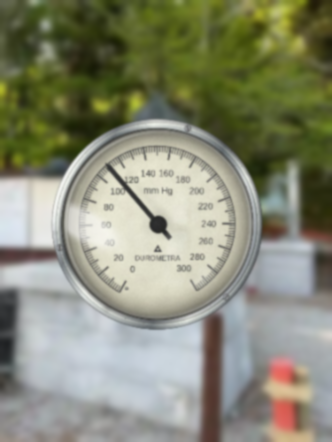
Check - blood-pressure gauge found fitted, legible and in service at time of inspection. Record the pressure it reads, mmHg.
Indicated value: 110 mmHg
